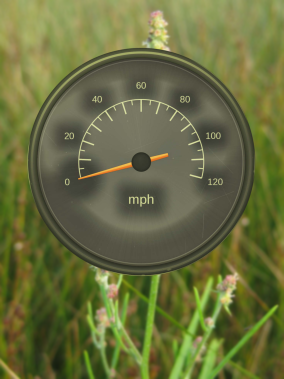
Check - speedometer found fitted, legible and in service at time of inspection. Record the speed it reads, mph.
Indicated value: 0 mph
